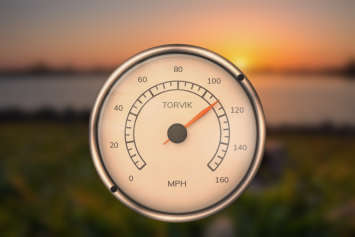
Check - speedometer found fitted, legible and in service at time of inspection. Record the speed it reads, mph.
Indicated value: 110 mph
